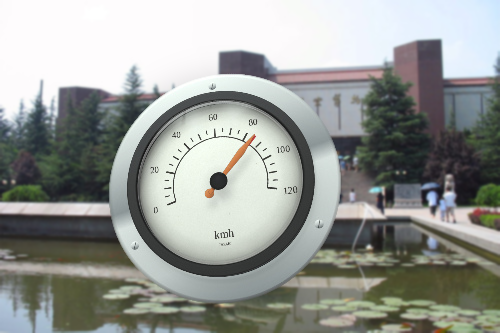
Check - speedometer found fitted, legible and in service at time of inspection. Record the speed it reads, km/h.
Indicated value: 85 km/h
